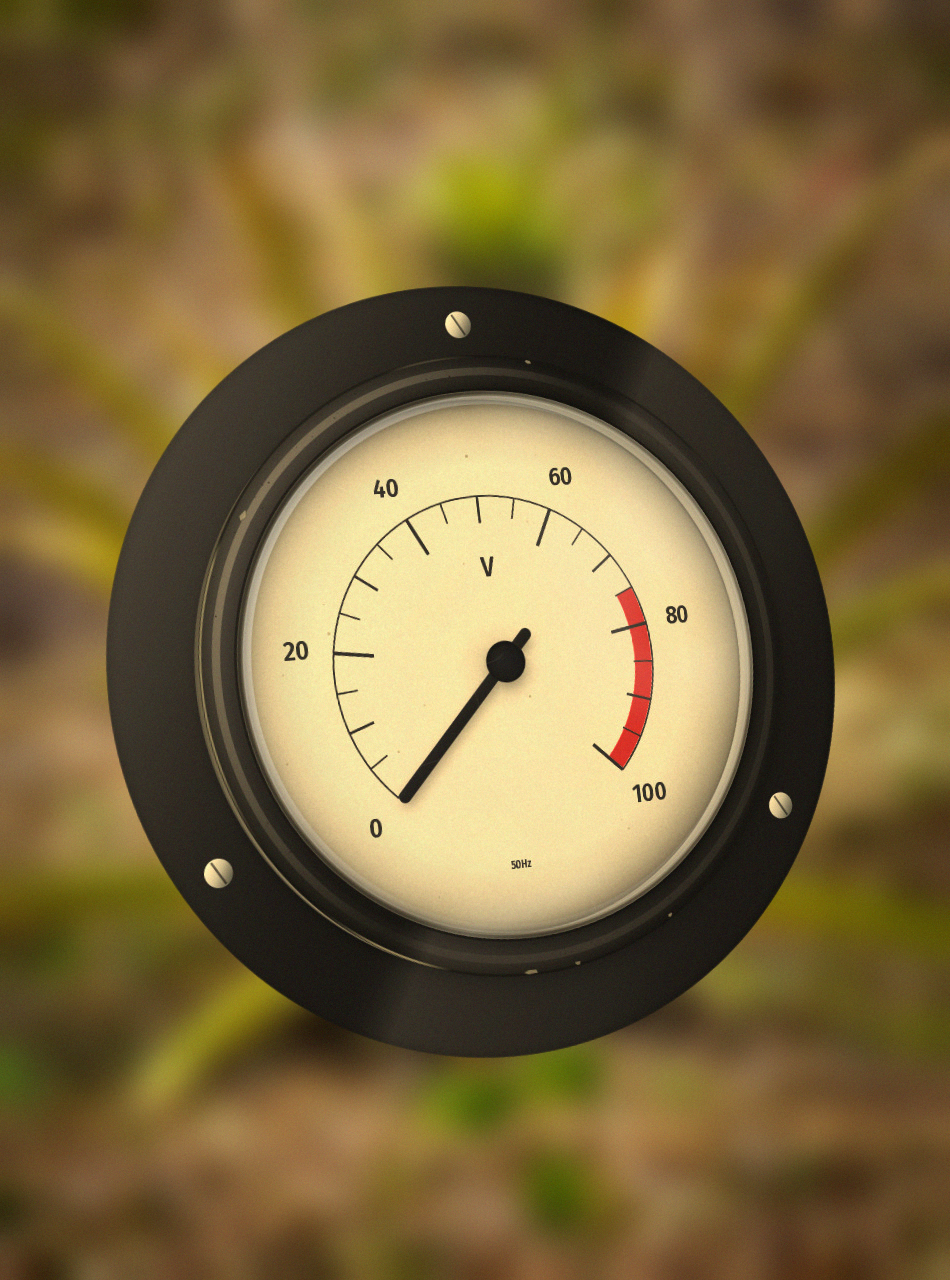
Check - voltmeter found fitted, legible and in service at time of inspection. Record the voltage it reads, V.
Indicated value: 0 V
